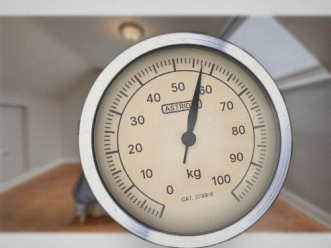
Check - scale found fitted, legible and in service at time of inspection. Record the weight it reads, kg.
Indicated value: 57 kg
